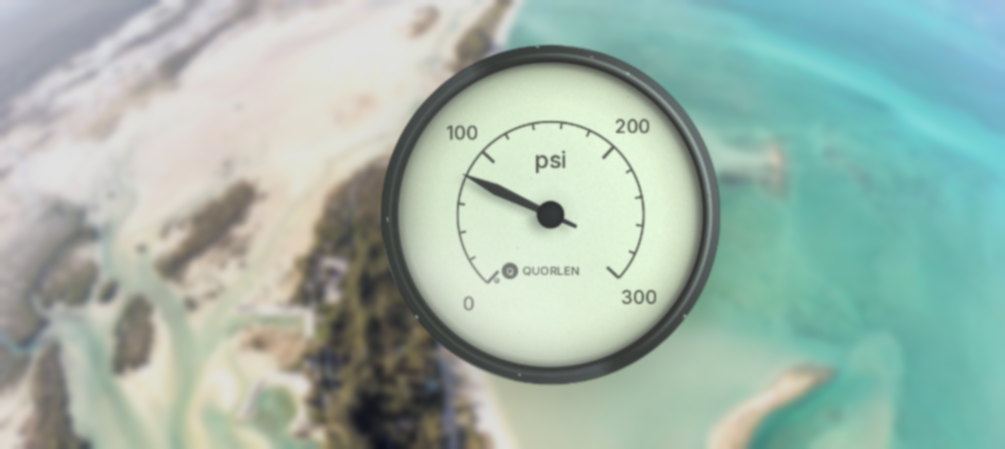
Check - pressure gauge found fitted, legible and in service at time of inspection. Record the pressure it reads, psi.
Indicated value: 80 psi
